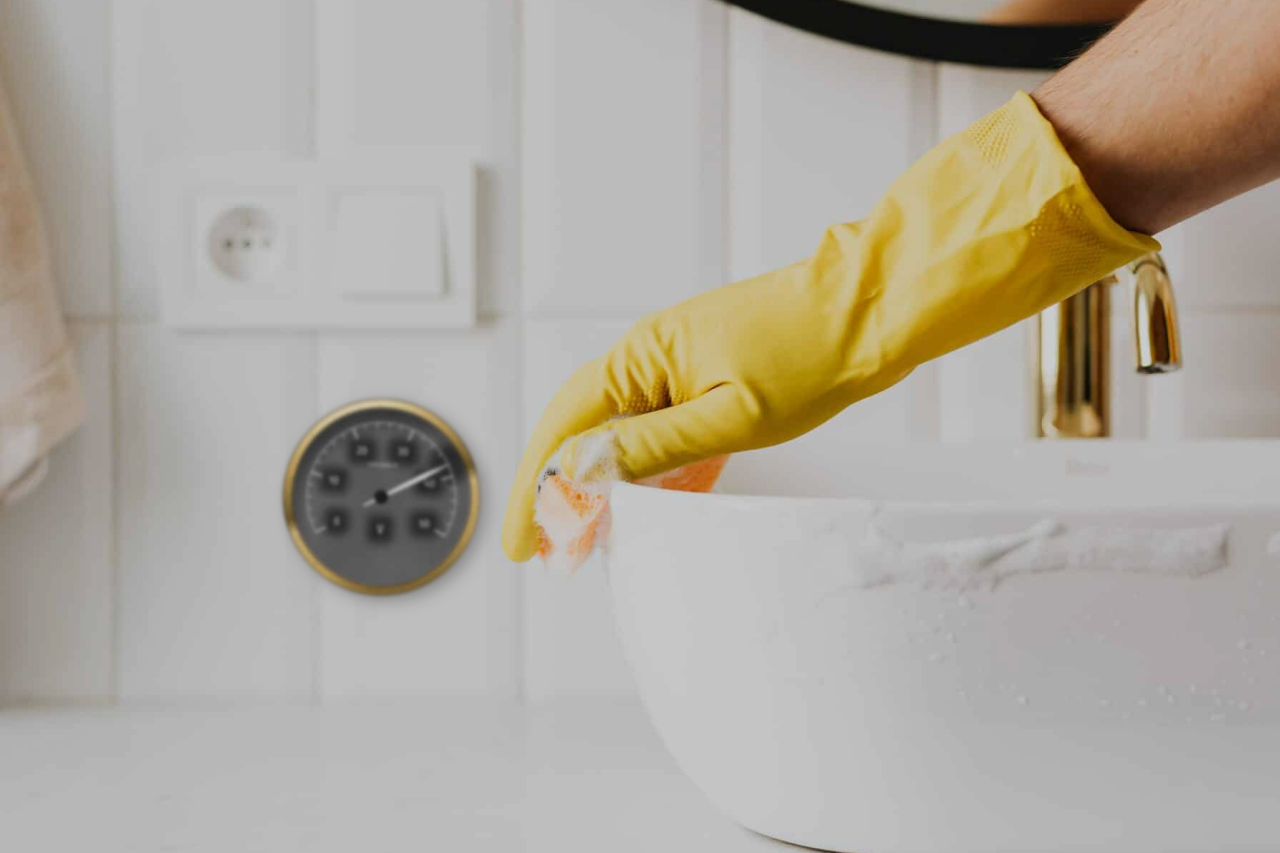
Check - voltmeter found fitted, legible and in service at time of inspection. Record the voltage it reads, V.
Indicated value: 38 V
